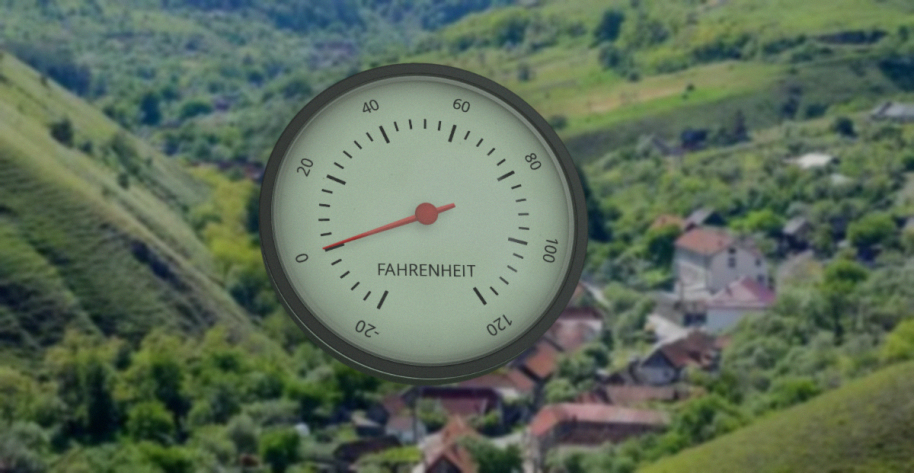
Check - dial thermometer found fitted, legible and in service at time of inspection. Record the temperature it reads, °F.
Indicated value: 0 °F
